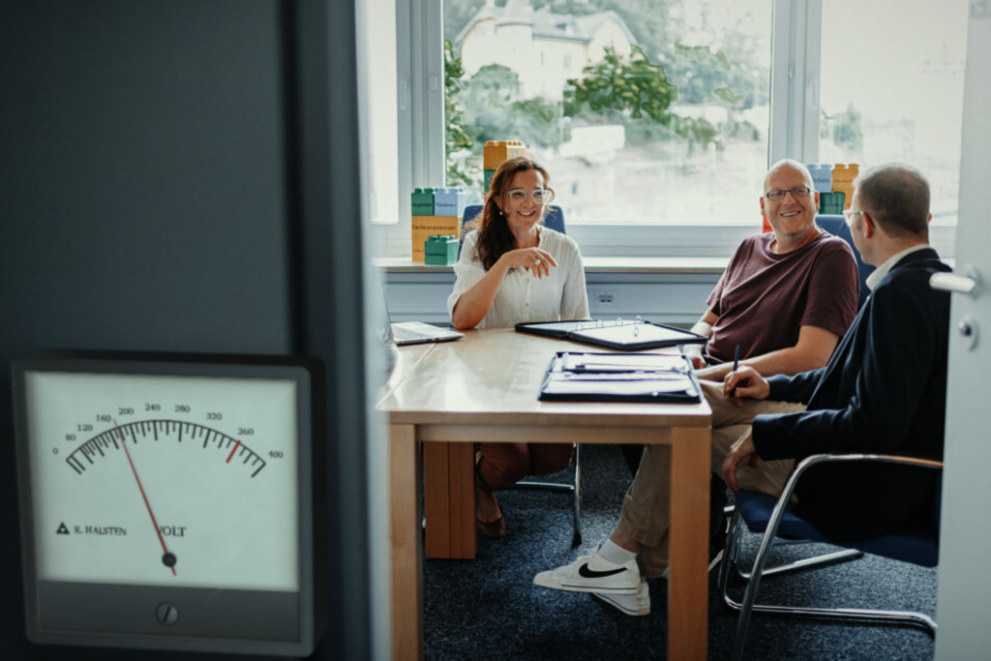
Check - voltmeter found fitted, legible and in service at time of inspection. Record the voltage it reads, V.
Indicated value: 180 V
